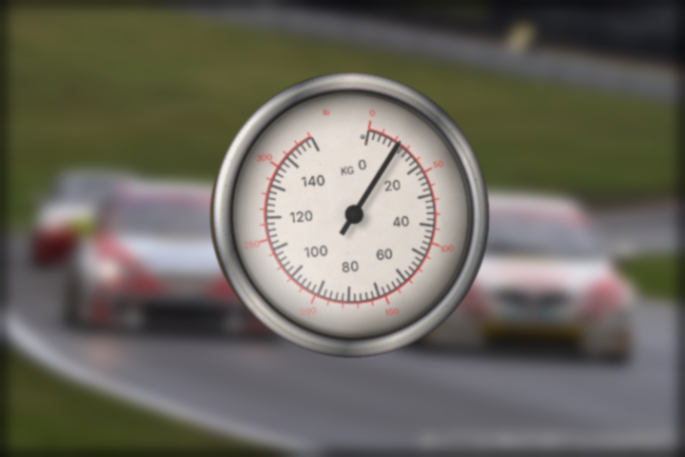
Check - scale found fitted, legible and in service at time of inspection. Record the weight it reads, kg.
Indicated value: 10 kg
